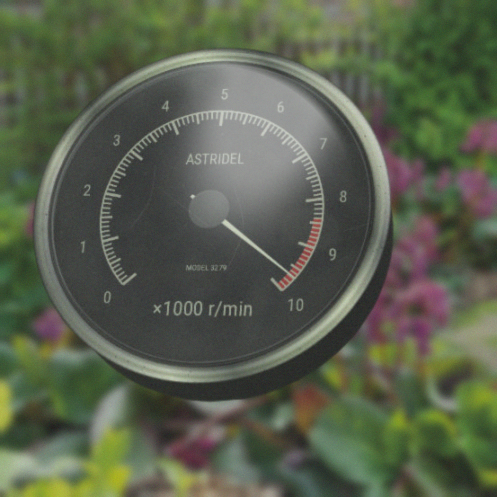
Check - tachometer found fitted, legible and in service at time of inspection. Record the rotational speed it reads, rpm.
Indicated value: 9700 rpm
